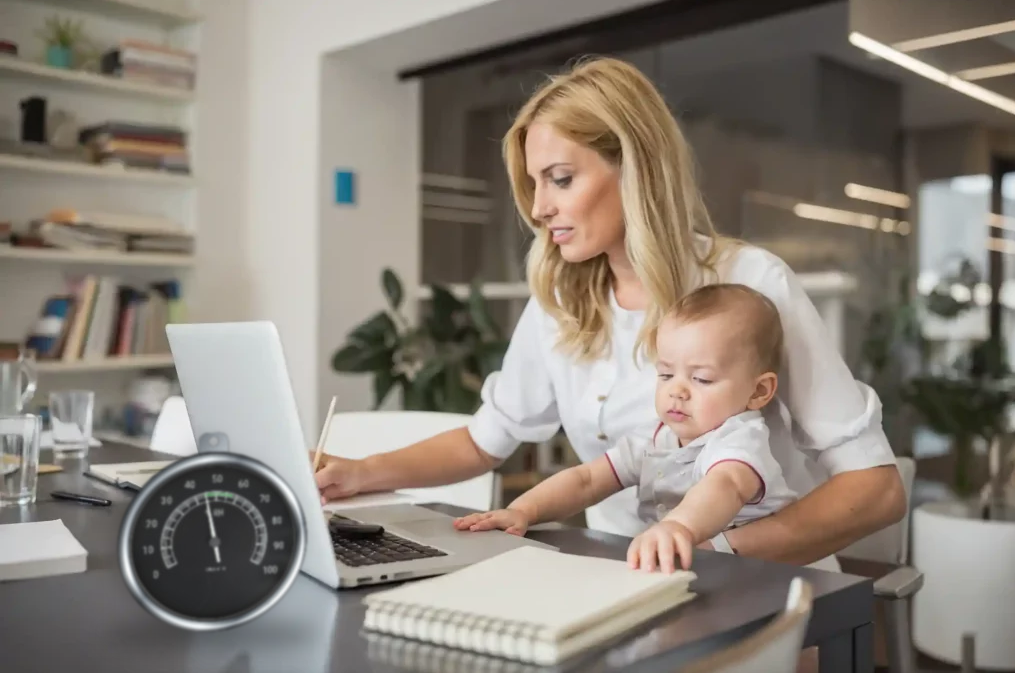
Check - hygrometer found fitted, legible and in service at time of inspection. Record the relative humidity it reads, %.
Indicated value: 45 %
